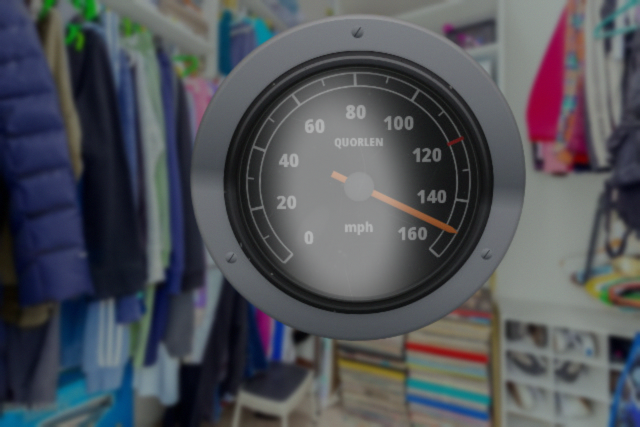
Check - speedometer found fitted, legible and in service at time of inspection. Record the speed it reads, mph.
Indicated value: 150 mph
